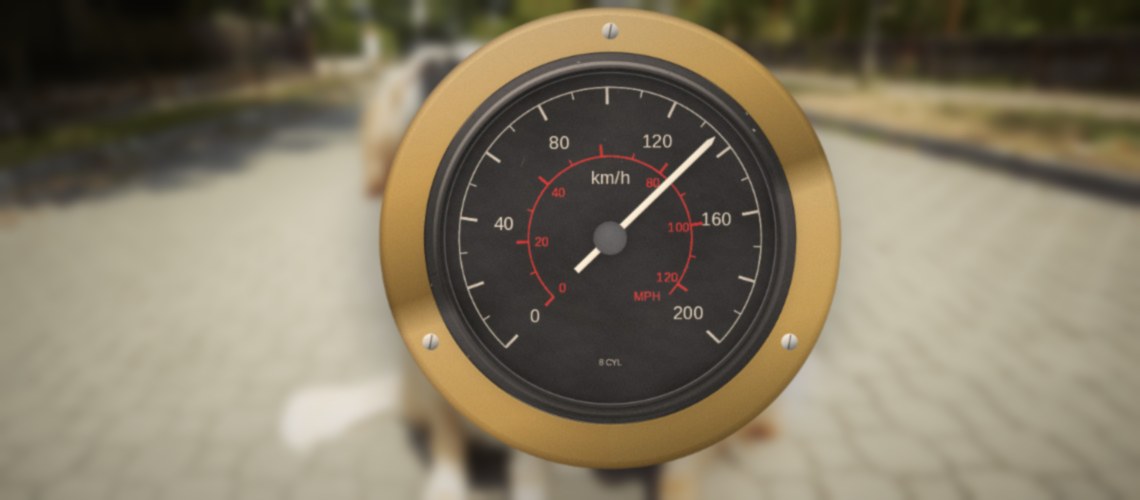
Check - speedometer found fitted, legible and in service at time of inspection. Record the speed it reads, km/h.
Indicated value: 135 km/h
